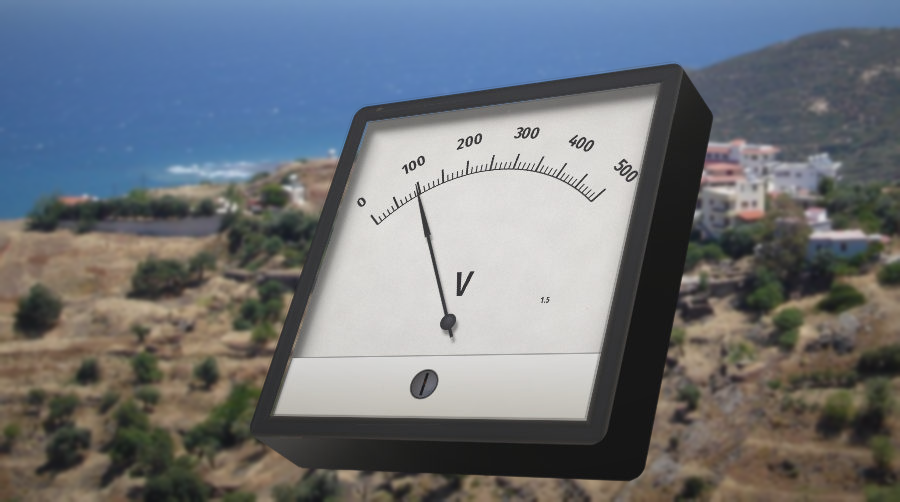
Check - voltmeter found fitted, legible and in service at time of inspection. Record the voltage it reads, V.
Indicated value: 100 V
